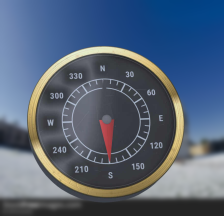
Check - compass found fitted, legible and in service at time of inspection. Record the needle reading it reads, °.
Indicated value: 180 °
